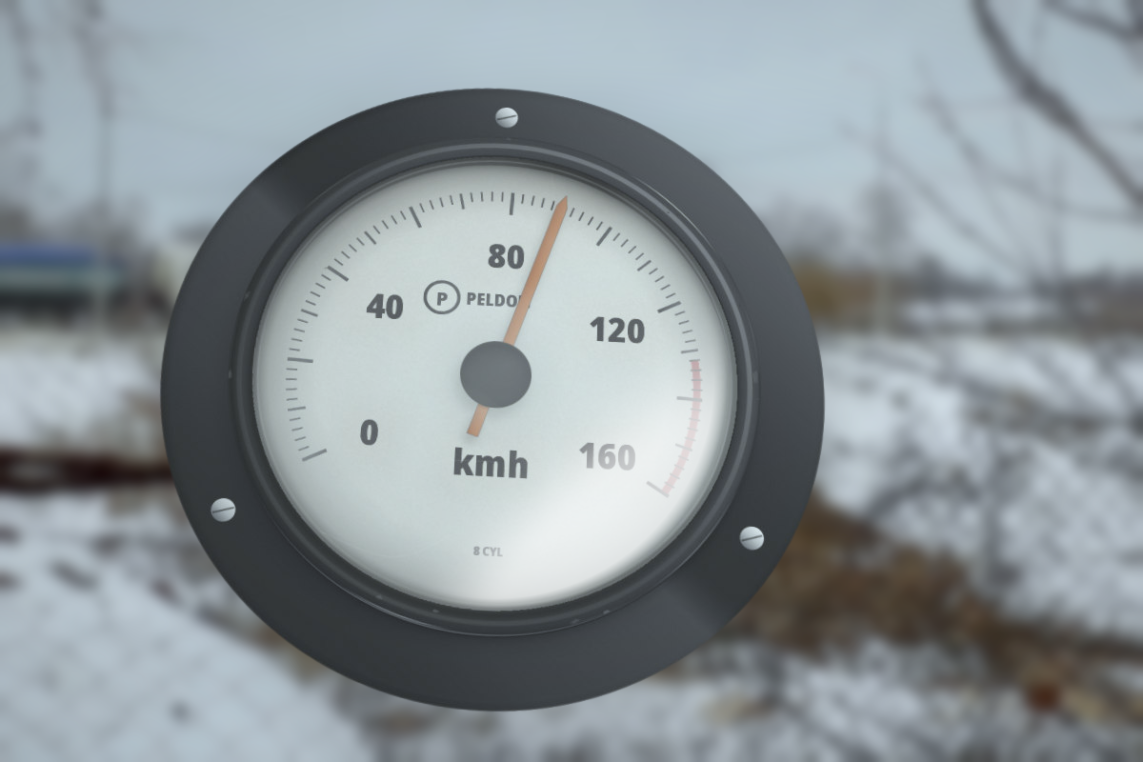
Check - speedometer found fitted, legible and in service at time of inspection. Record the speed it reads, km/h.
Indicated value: 90 km/h
